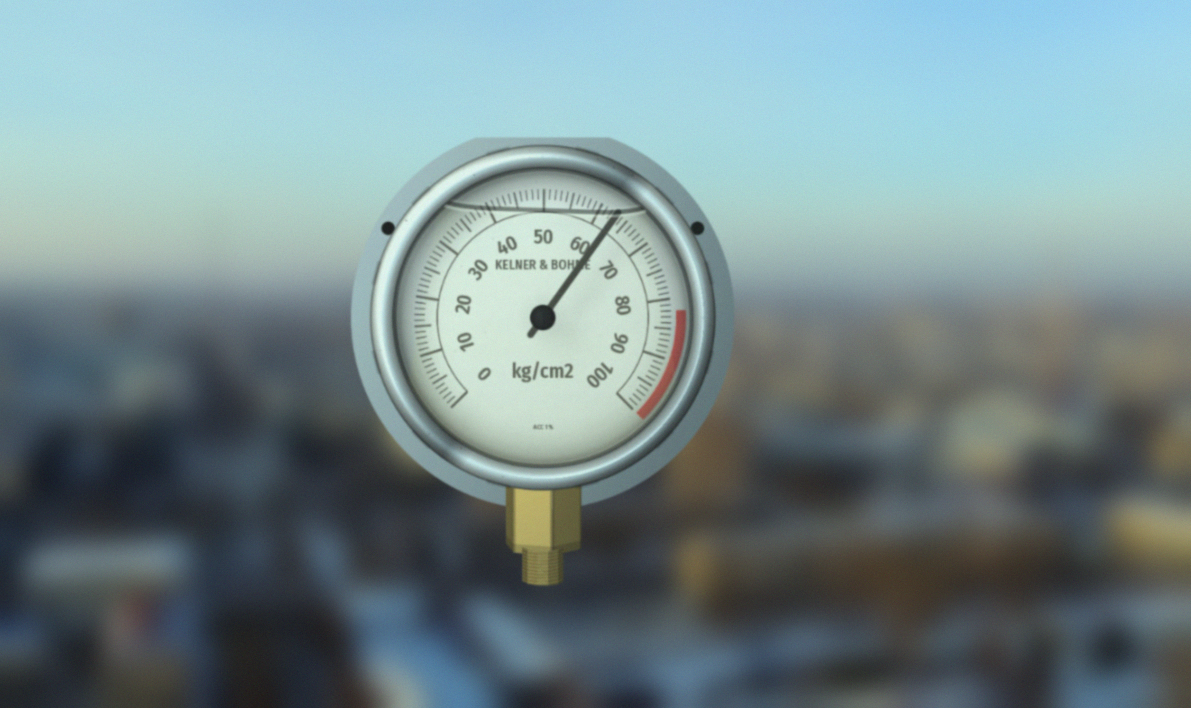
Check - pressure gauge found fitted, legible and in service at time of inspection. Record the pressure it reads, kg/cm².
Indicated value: 63 kg/cm²
